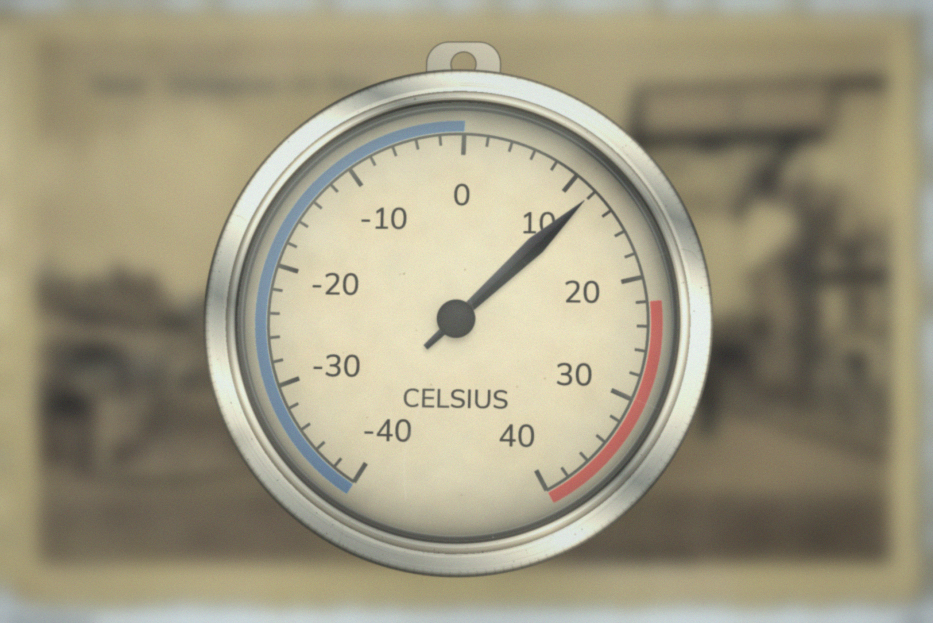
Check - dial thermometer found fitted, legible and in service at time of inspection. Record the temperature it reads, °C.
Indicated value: 12 °C
